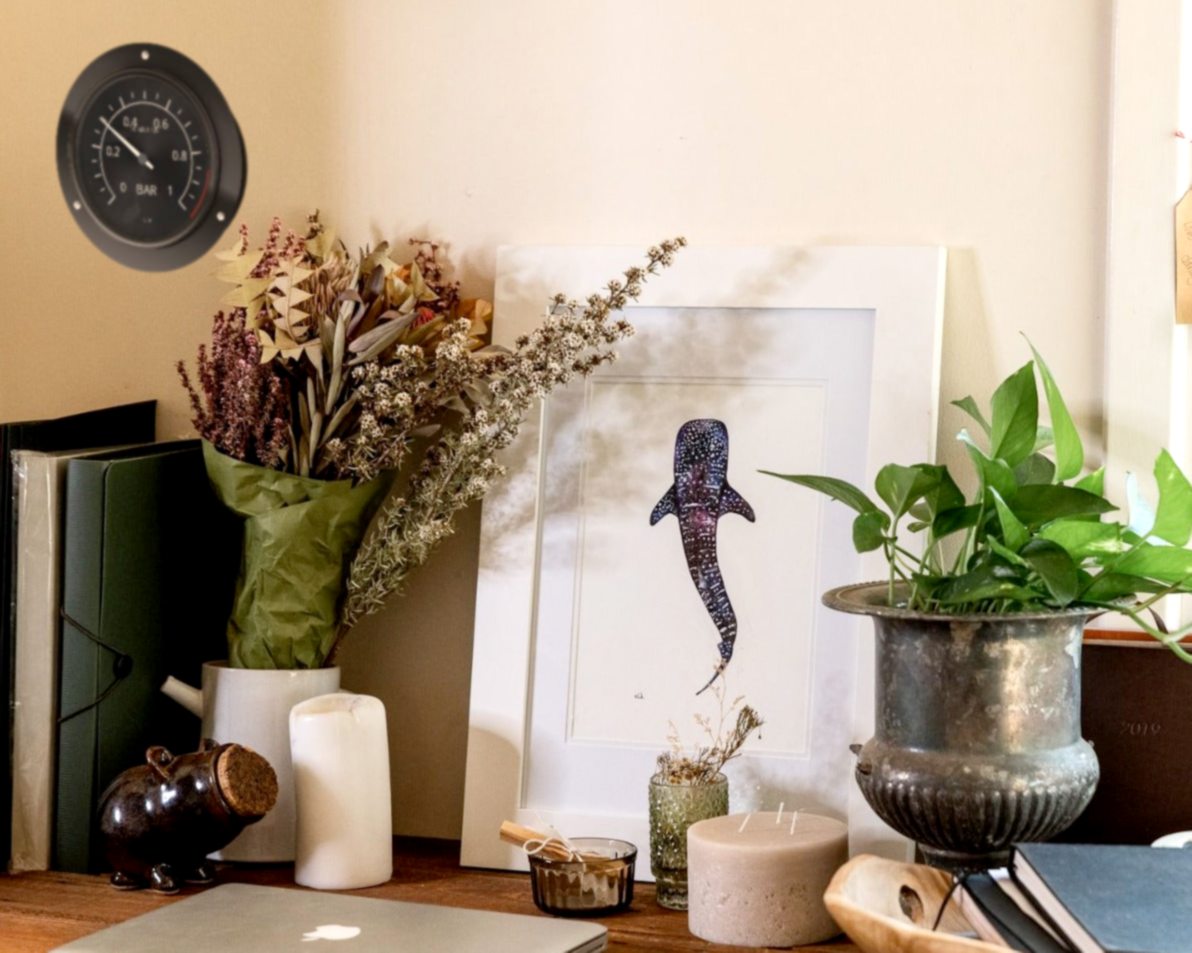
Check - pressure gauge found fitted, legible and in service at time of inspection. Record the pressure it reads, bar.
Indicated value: 0.3 bar
